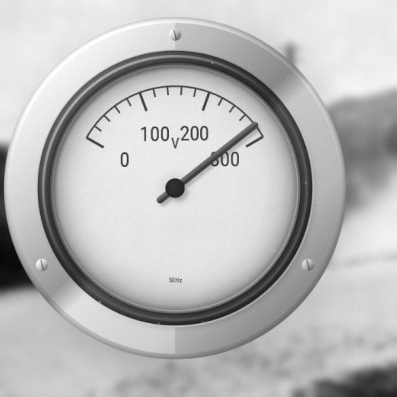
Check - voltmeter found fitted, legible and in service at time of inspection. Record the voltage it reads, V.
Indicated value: 280 V
